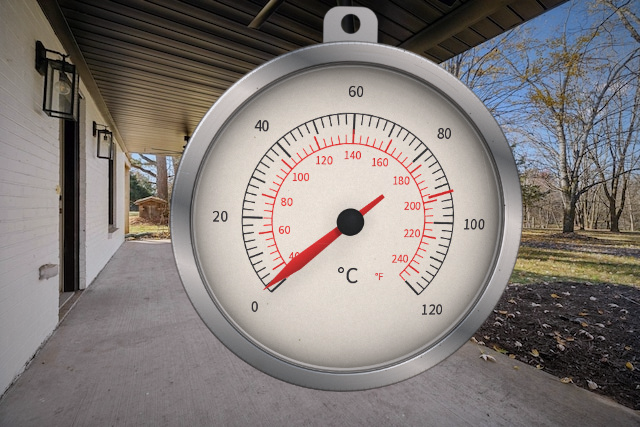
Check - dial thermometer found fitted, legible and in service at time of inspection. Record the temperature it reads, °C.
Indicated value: 2 °C
